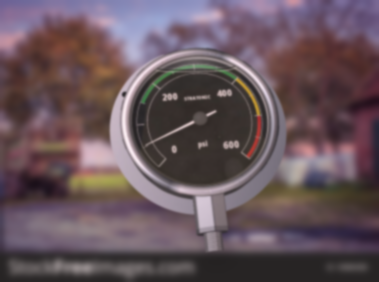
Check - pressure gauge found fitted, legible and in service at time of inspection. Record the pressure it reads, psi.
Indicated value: 50 psi
